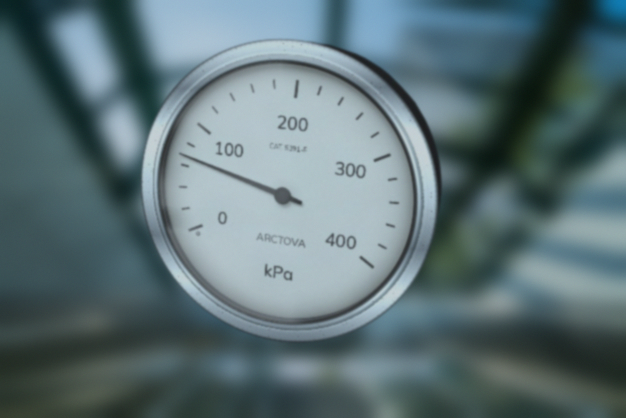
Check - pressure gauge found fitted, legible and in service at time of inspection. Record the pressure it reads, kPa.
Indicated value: 70 kPa
